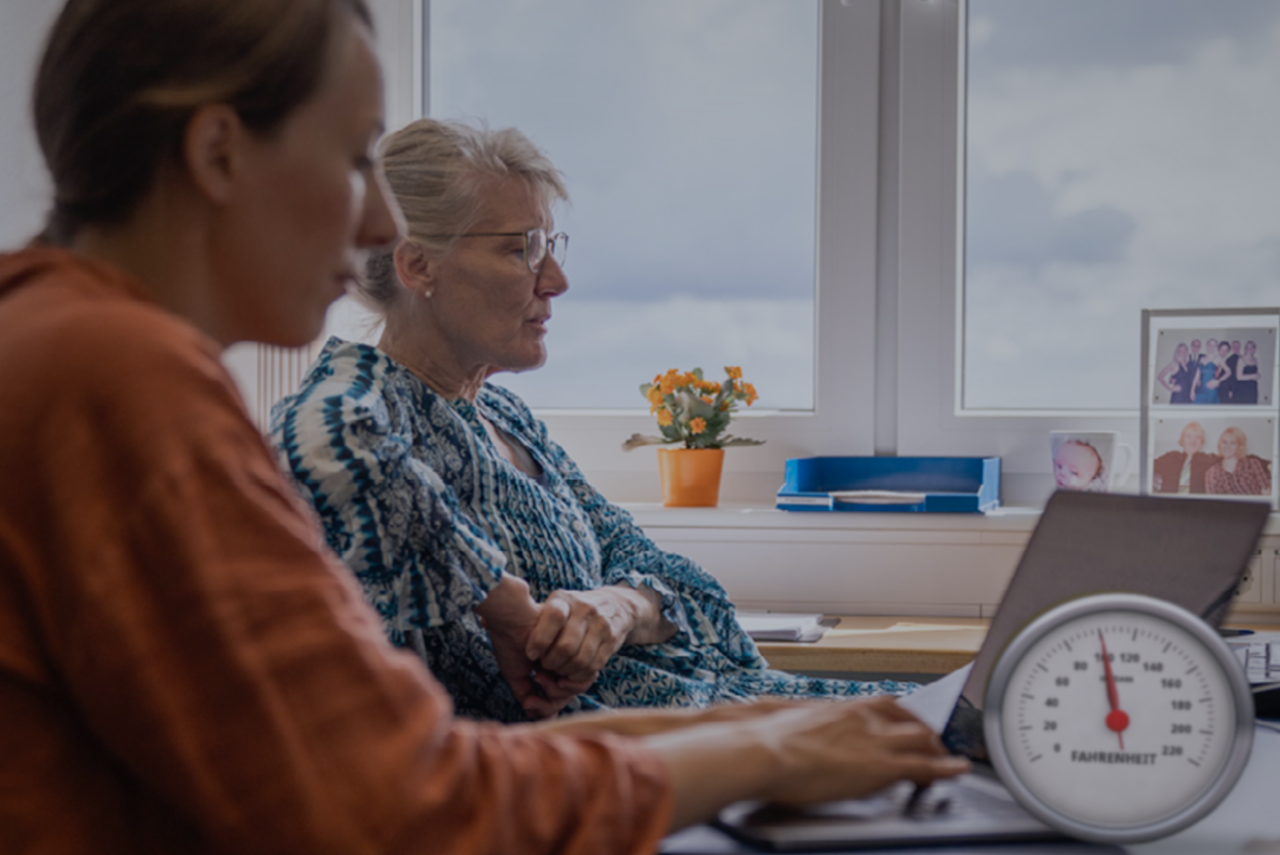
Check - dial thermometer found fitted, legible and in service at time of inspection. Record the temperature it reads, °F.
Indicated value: 100 °F
